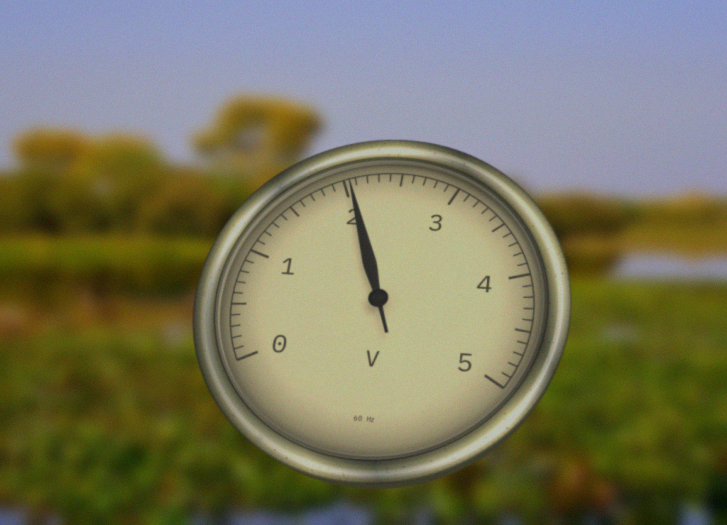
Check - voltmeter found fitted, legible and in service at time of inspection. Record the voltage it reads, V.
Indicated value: 2.05 V
